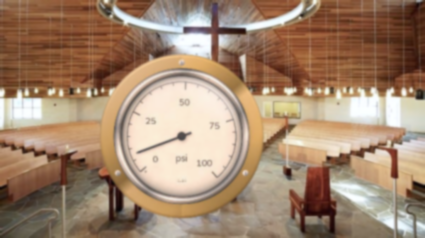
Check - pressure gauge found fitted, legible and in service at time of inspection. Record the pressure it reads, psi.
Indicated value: 7.5 psi
